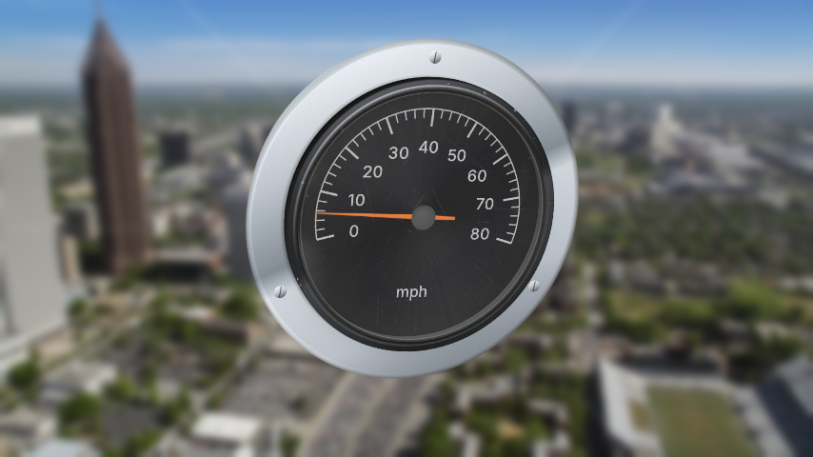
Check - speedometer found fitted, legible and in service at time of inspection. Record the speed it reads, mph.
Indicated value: 6 mph
